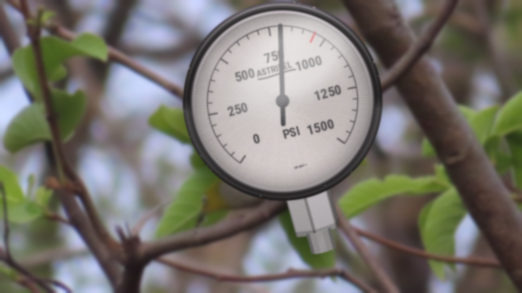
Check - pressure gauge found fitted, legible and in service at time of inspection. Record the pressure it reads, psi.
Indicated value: 800 psi
